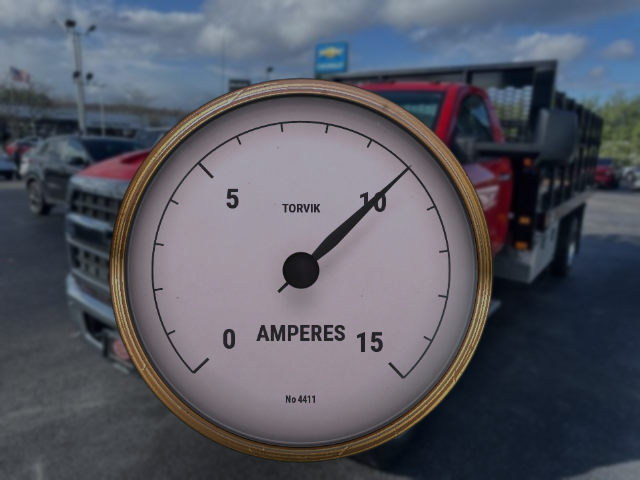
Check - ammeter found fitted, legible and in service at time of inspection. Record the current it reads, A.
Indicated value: 10 A
